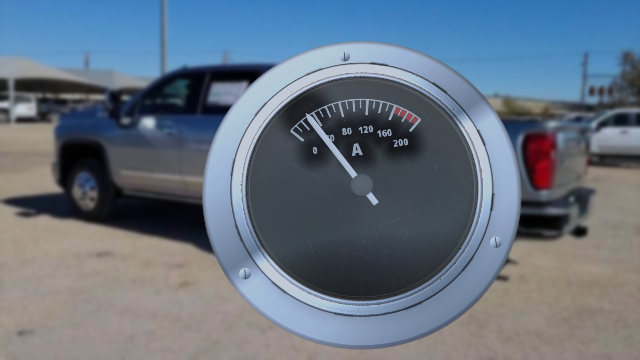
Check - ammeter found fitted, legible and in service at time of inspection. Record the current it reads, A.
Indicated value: 30 A
